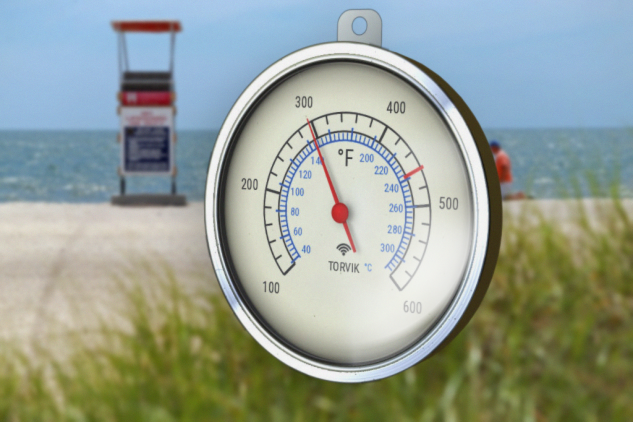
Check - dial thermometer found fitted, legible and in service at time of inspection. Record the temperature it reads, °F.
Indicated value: 300 °F
